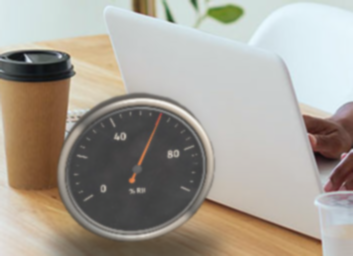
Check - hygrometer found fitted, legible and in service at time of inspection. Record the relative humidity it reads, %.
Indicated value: 60 %
